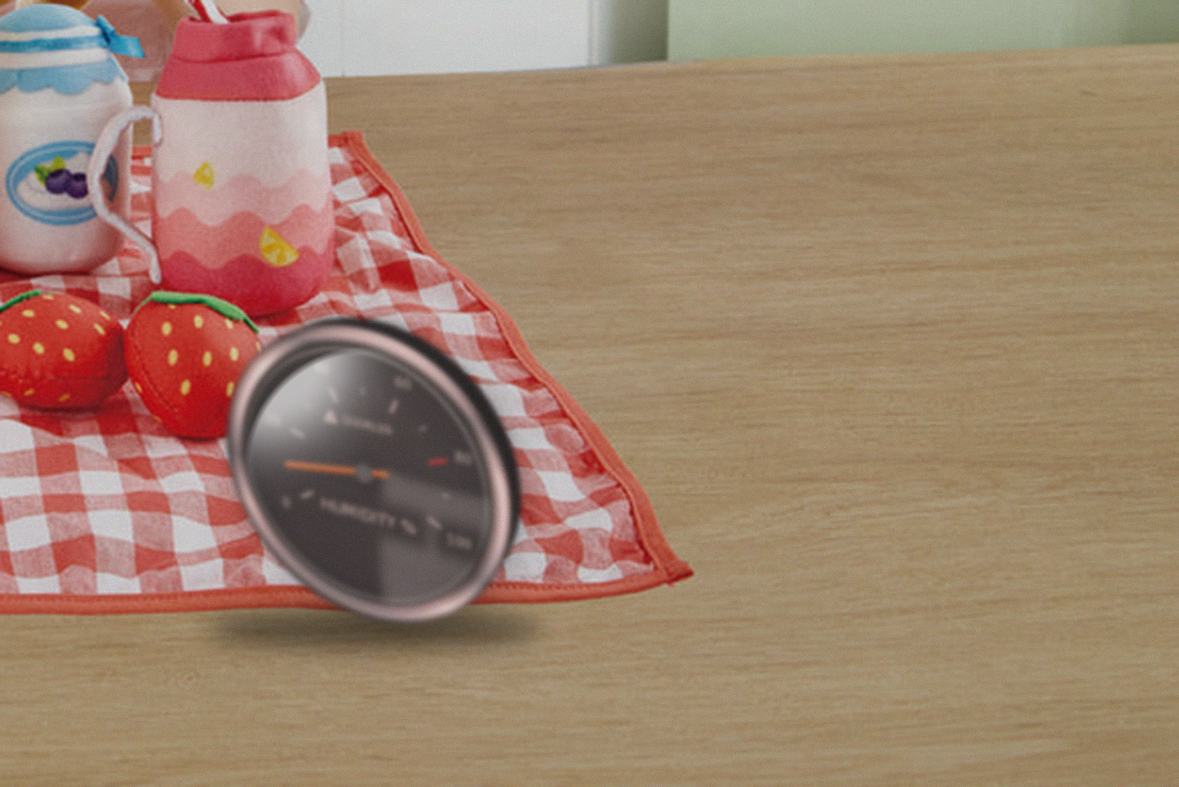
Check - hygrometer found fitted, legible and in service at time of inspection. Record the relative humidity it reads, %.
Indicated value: 10 %
